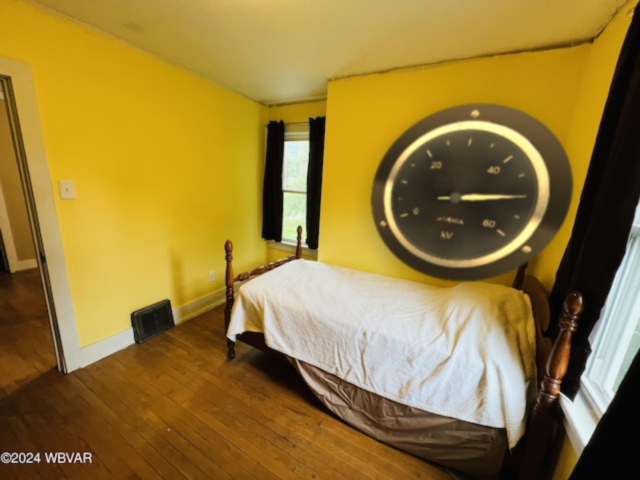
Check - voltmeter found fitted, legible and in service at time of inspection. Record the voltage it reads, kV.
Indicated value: 50 kV
